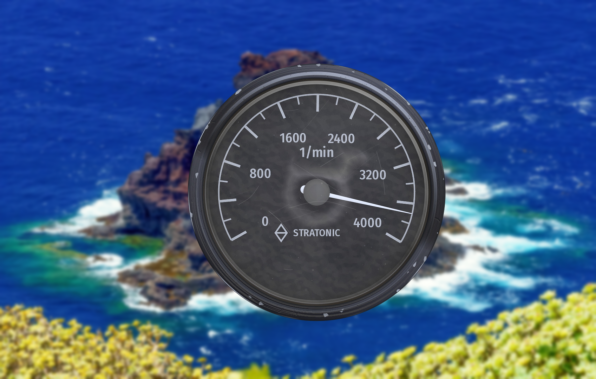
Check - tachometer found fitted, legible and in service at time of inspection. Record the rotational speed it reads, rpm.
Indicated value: 3700 rpm
